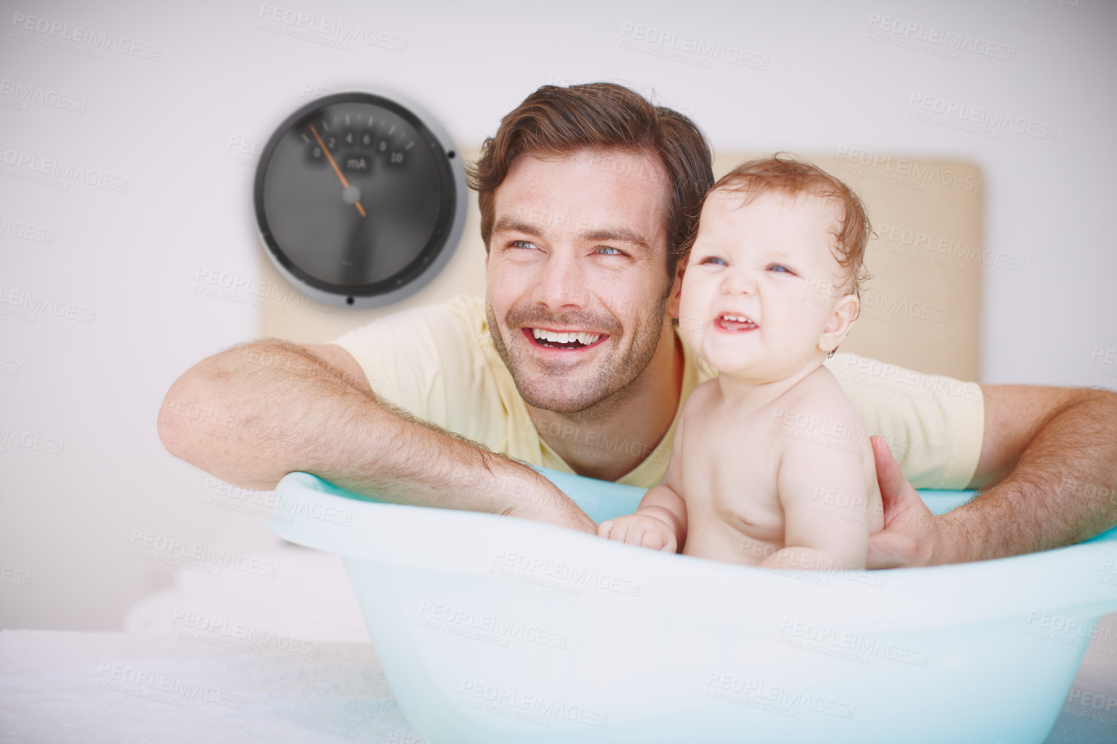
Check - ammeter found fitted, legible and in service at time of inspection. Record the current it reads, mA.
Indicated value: 1 mA
